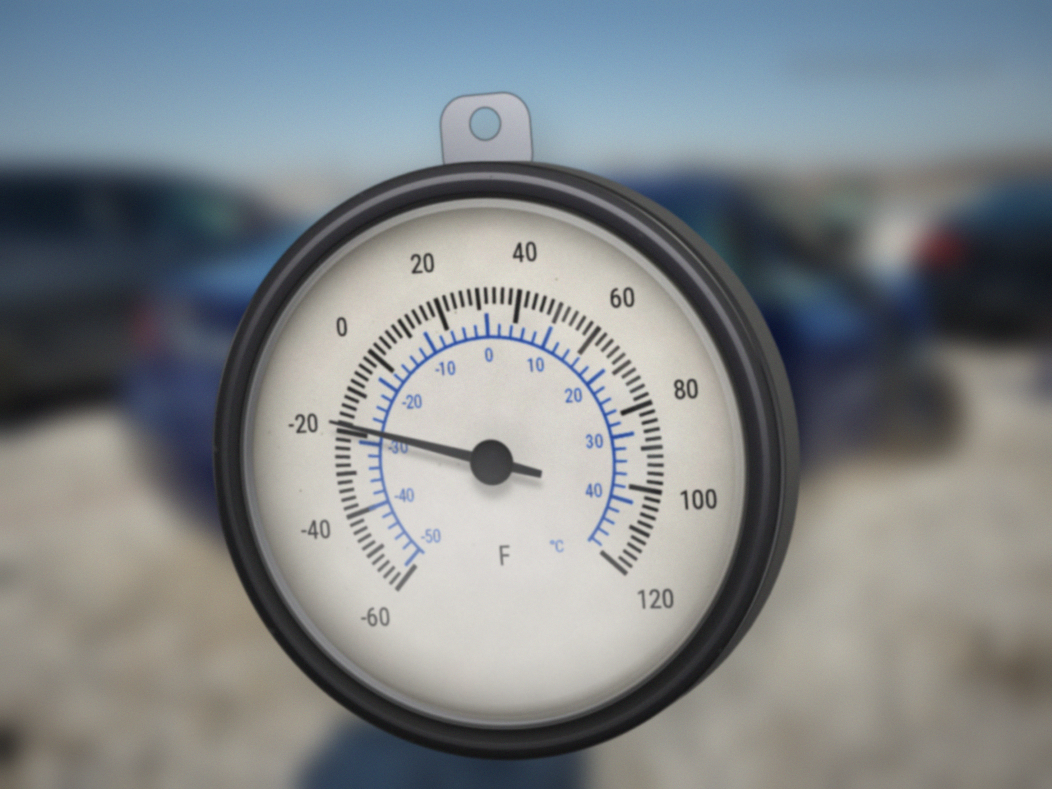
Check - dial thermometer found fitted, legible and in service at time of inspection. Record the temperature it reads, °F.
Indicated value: -18 °F
